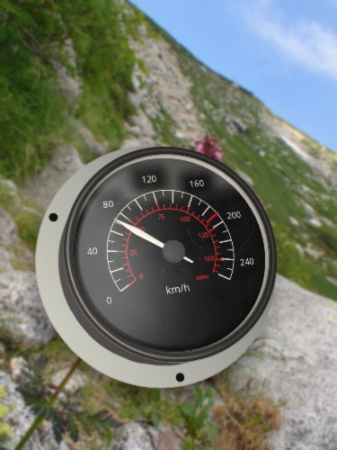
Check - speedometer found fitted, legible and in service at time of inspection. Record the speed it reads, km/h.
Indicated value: 70 km/h
